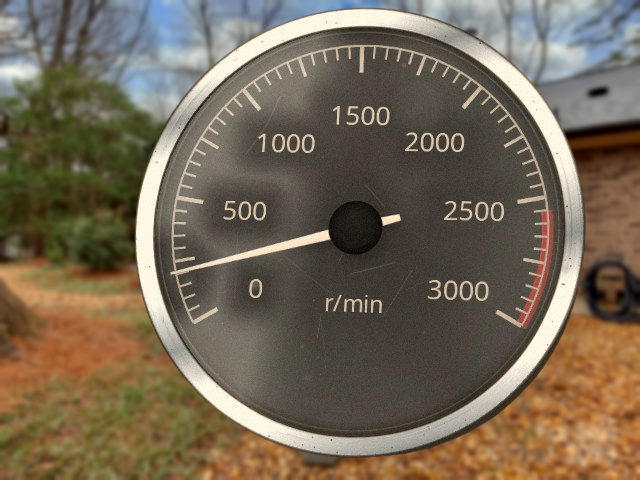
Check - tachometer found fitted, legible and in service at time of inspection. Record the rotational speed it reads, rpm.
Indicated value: 200 rpm
